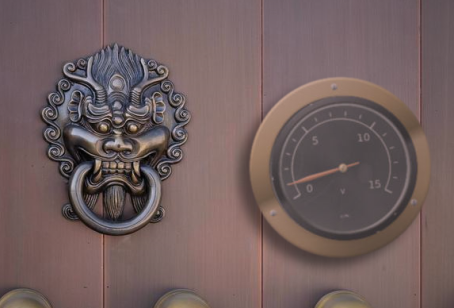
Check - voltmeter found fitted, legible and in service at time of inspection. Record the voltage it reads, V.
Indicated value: 1 V
